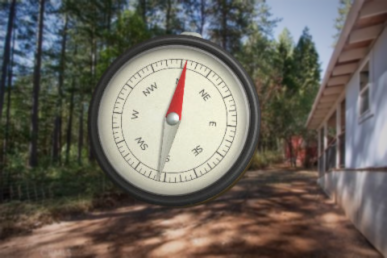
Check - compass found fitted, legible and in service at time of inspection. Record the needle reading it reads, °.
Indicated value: 5 °
